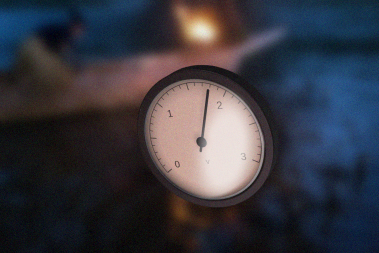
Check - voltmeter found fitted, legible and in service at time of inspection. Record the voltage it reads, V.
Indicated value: 1.8 V
